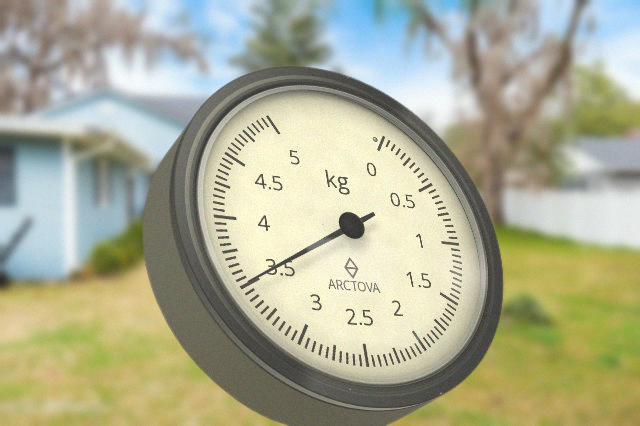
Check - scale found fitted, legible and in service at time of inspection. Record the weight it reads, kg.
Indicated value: 3.5 kg
